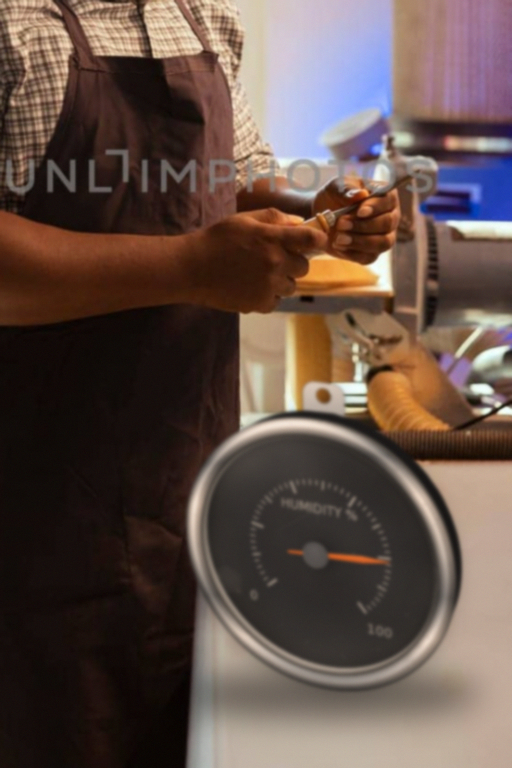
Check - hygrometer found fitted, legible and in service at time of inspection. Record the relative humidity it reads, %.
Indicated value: 80 %
